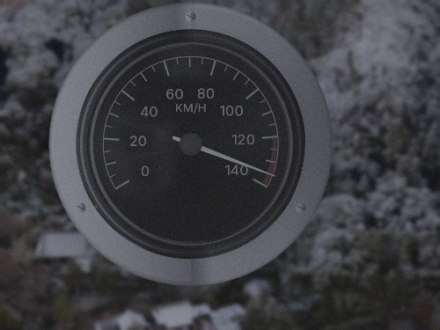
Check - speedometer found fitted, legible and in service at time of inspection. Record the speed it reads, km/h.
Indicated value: 135 km/h
